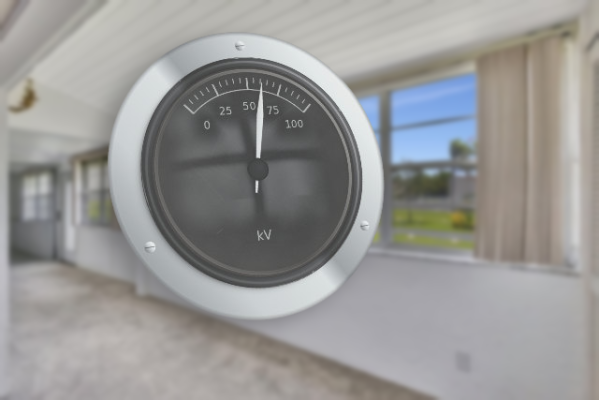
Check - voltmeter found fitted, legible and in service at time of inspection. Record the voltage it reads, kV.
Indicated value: 60 kV
